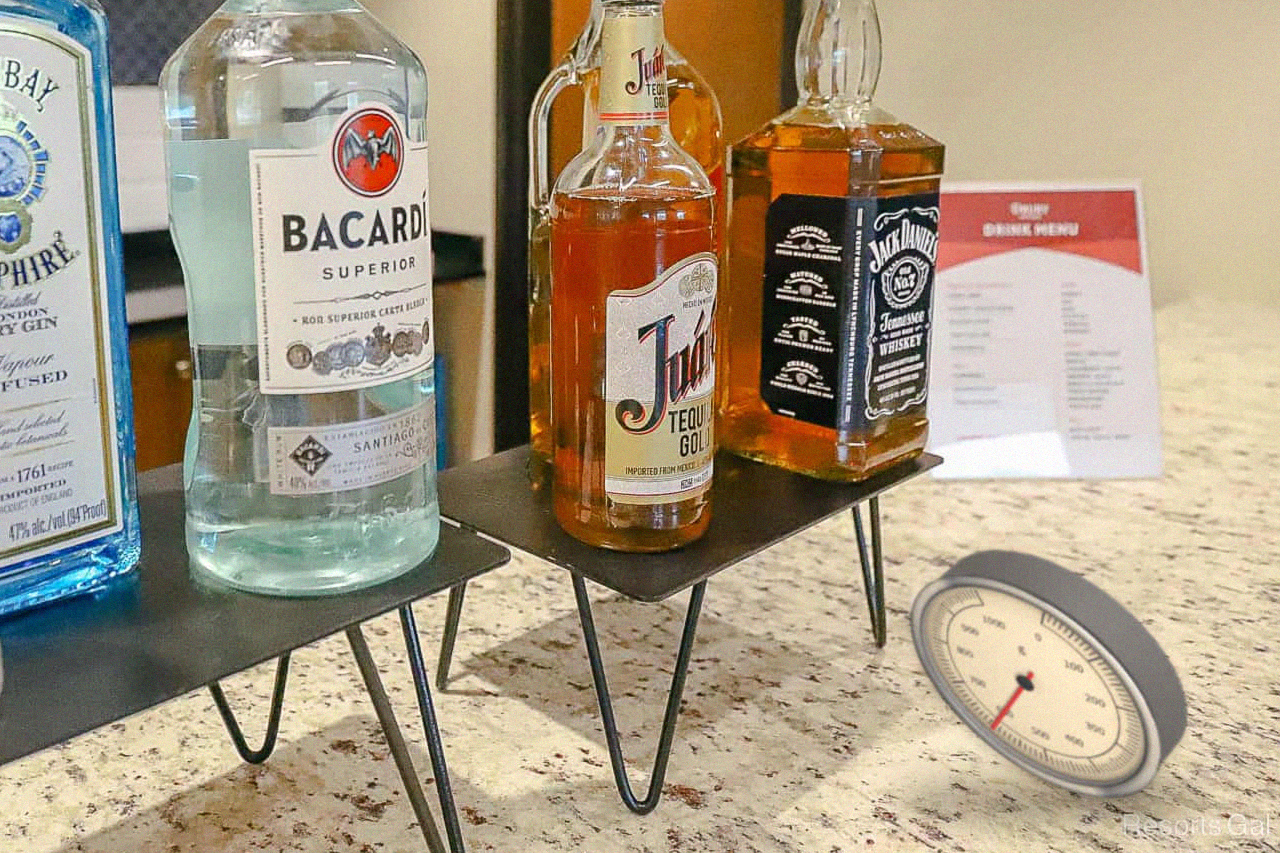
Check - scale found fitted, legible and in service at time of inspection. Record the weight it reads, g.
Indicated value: 600 g
